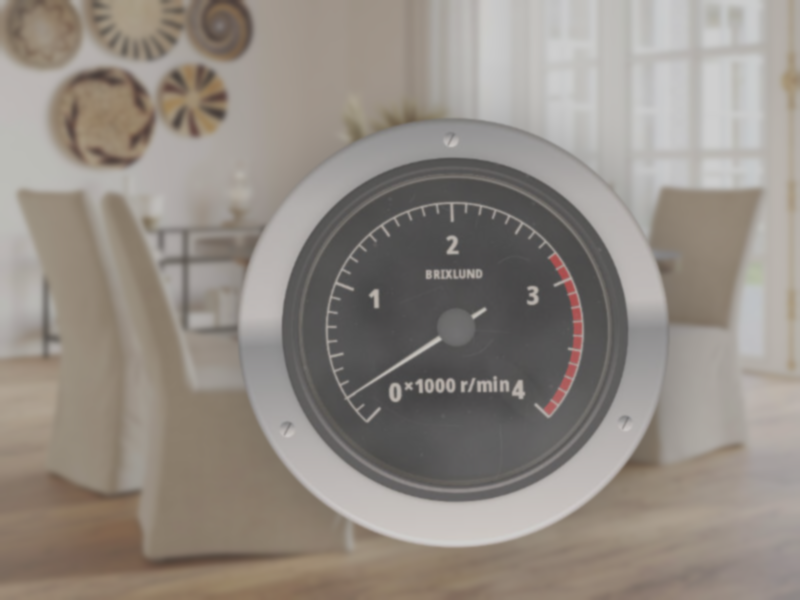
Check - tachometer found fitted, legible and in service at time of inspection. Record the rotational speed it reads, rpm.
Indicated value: 200 rpm
